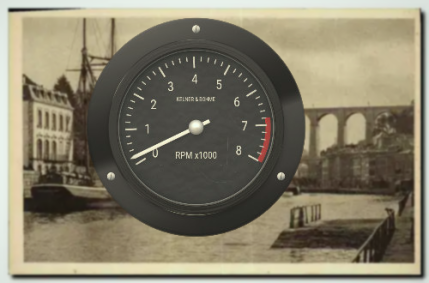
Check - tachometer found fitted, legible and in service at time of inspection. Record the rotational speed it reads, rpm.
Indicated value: 200 rpm
